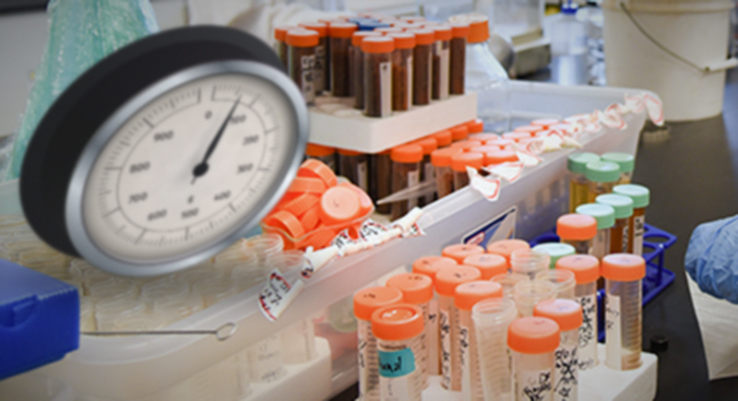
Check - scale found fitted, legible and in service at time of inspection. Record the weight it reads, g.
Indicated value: 50 g
